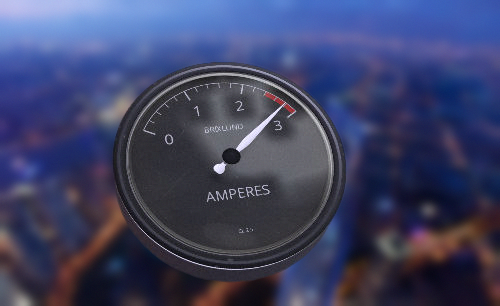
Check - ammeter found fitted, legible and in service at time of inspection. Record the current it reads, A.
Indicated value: 2.8 A
